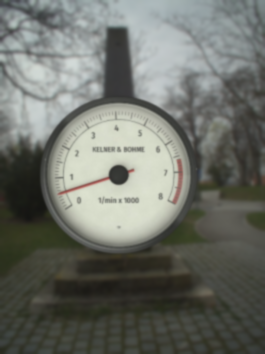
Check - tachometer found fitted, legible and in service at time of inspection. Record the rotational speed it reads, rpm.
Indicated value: 500 rpm
